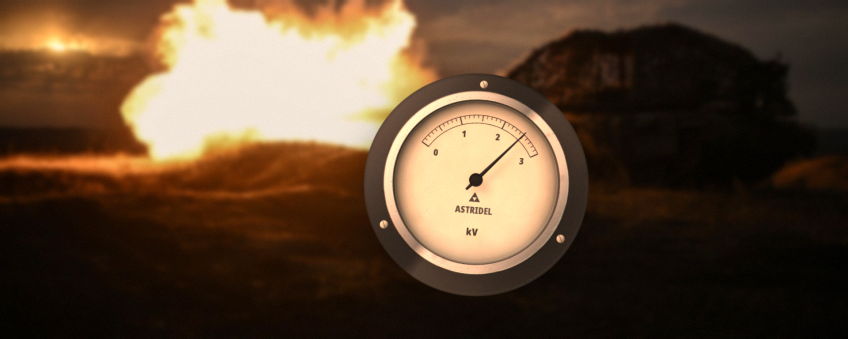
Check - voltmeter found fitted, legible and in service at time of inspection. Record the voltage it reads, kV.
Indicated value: 2.5 kV
